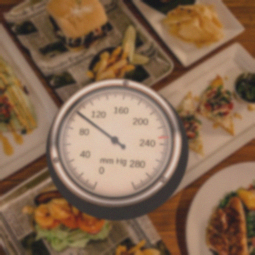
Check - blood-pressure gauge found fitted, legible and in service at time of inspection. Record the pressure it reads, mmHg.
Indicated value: 100 mmHg
